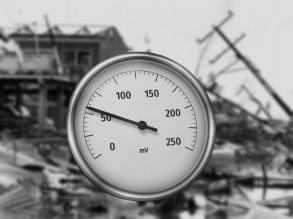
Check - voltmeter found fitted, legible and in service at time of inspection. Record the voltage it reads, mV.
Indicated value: 55 mV
